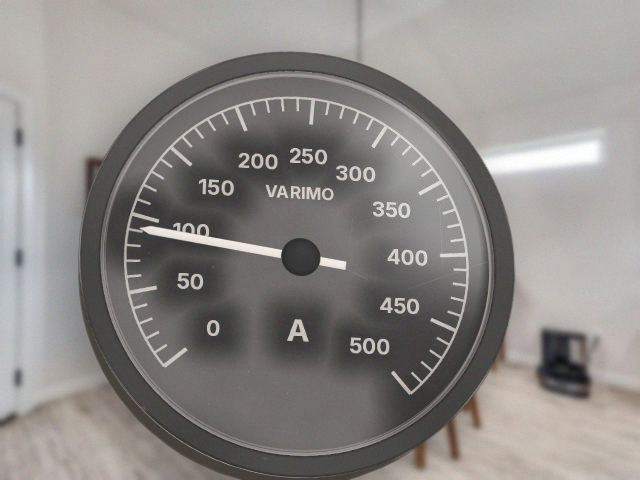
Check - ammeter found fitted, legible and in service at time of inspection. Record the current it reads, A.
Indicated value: 90 A
